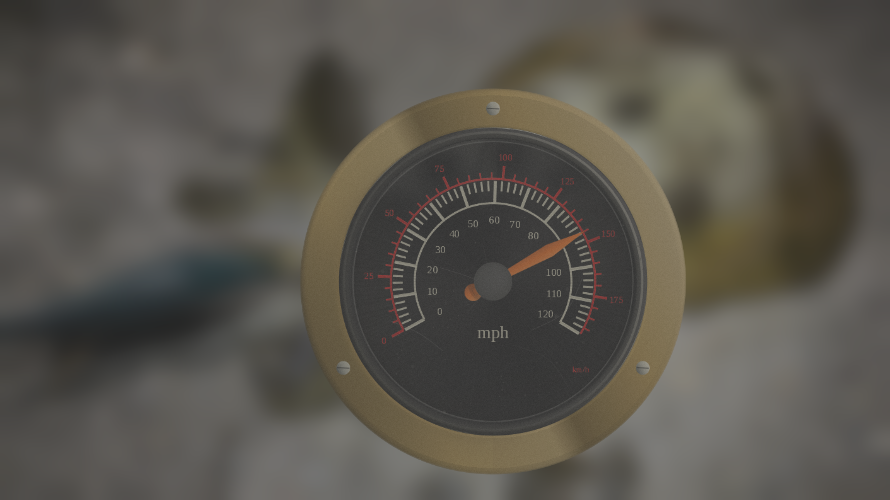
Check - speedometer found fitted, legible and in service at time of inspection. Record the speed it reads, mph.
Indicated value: 90 mph
